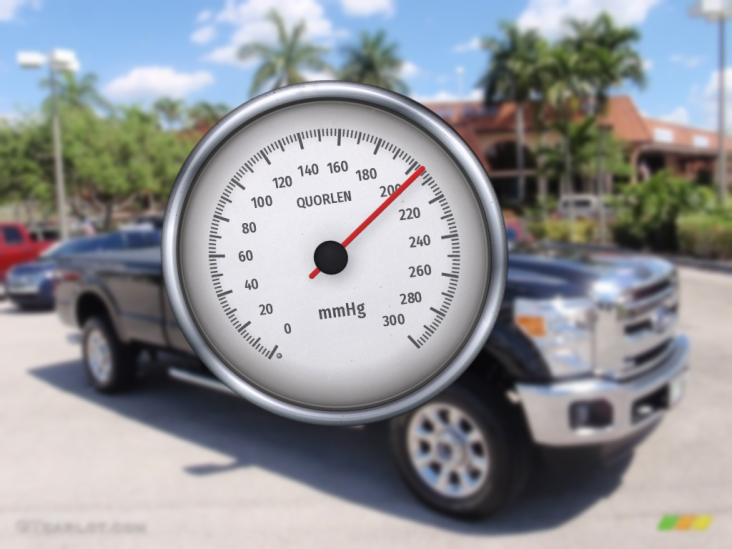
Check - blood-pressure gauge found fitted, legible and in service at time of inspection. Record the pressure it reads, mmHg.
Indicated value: 204 mmHg
